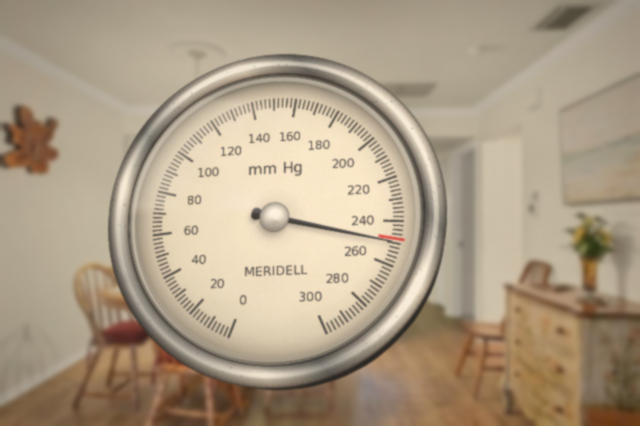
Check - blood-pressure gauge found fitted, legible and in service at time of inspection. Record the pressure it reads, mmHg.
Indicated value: 250 mmHg
